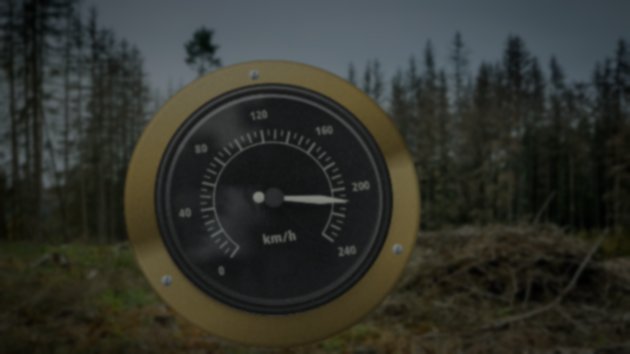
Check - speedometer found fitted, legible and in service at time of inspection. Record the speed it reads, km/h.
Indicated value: 210 km/h
